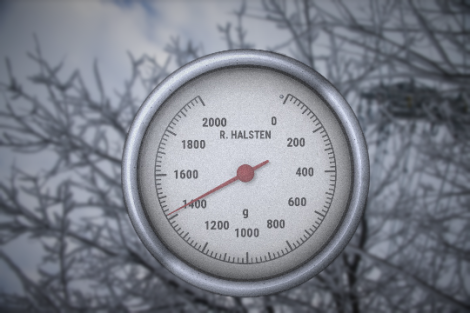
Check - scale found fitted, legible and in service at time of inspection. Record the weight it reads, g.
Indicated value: 1420 g
